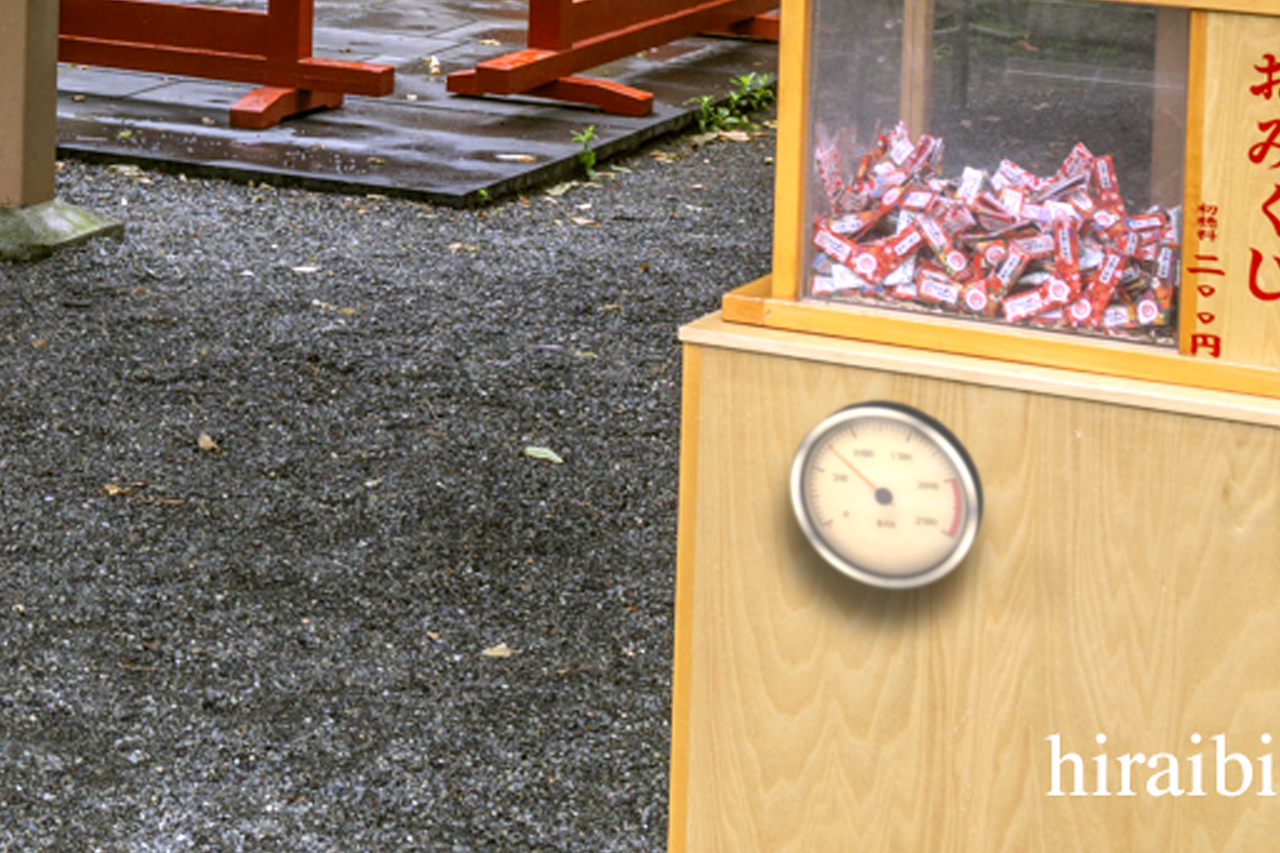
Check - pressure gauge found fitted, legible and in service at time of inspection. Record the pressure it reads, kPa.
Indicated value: 750 kPa
